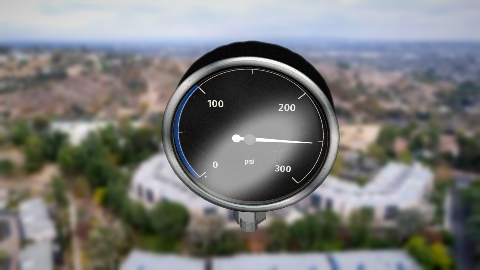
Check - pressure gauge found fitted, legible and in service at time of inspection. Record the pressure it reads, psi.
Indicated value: 250 psi
